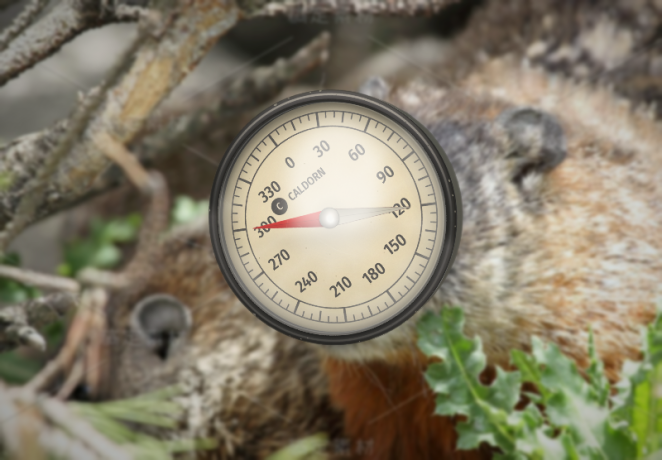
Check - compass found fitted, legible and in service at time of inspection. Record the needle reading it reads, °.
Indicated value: 300 °
